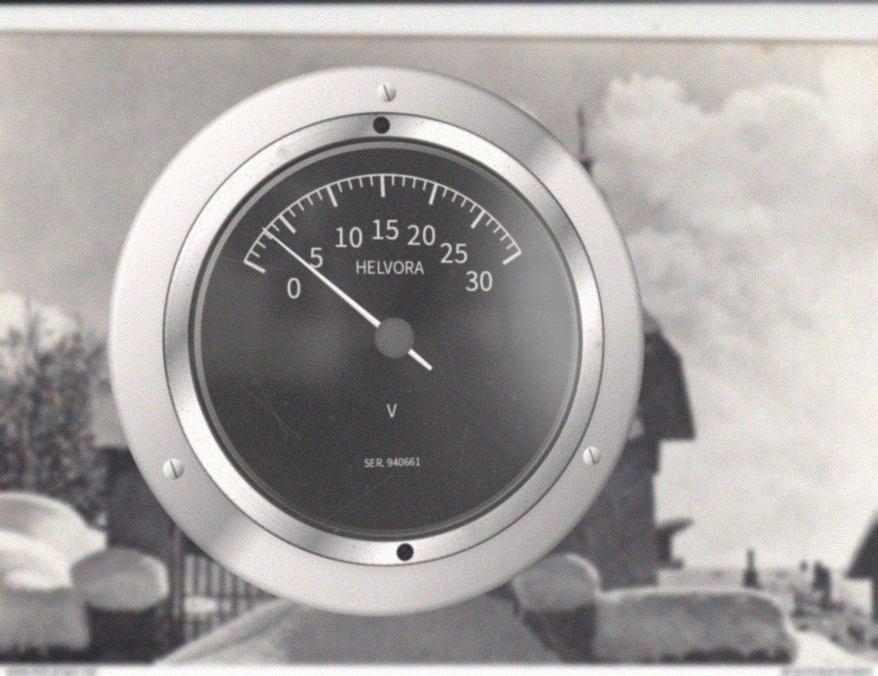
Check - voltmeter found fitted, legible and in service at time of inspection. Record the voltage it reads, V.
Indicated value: 3 V
